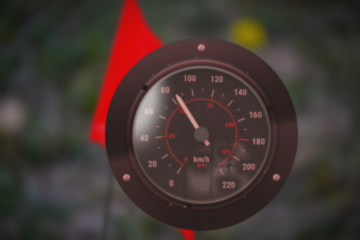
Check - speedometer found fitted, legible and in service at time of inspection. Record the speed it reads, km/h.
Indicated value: 85 km/h
